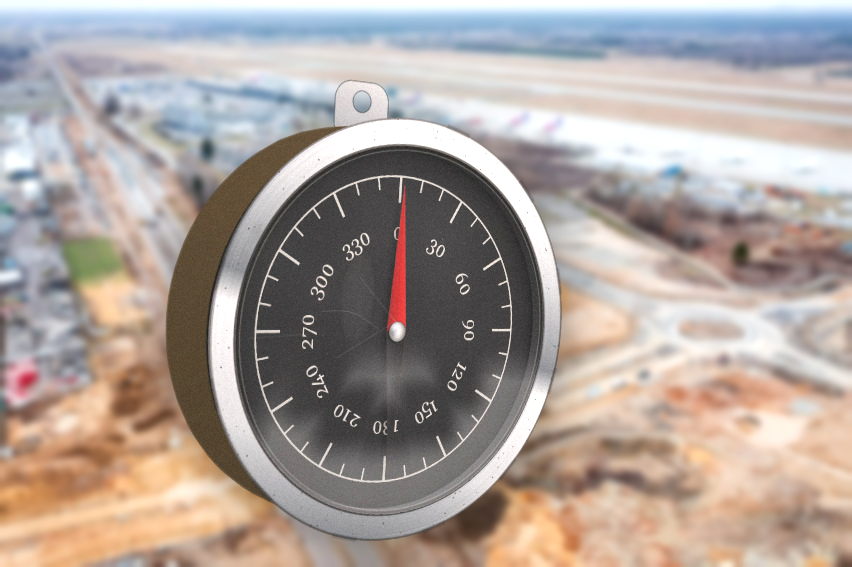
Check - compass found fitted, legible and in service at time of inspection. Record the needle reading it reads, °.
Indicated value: 0 °
